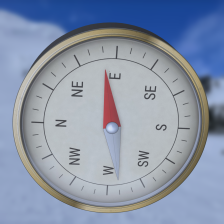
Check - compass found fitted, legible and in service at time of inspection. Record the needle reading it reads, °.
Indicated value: 80 °
